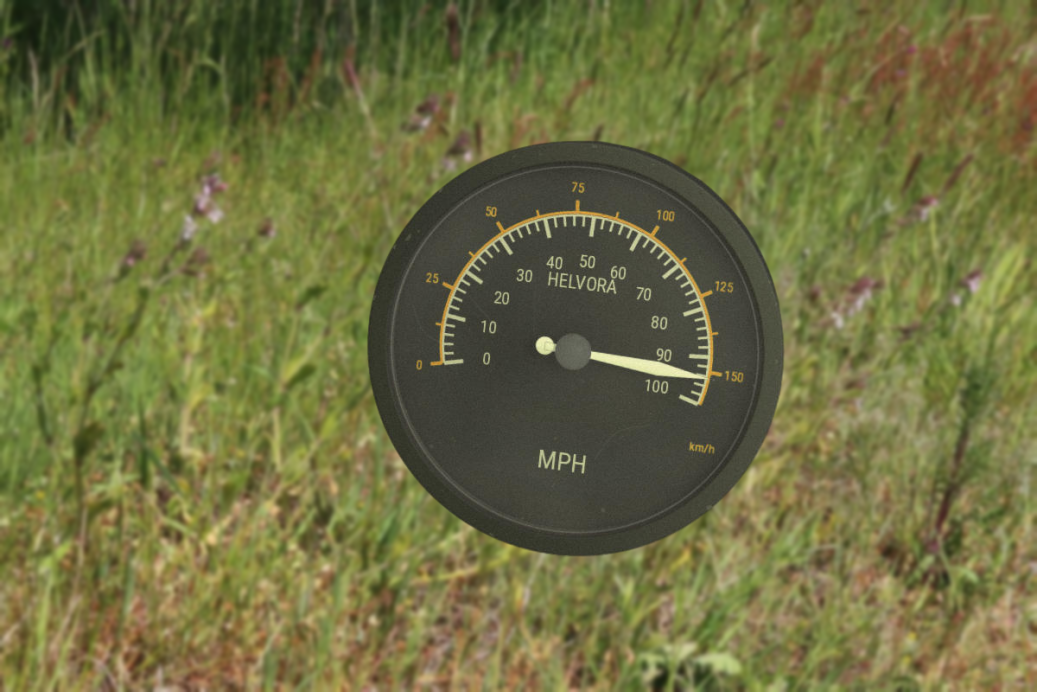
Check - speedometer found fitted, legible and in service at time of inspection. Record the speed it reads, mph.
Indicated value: 94 mph
